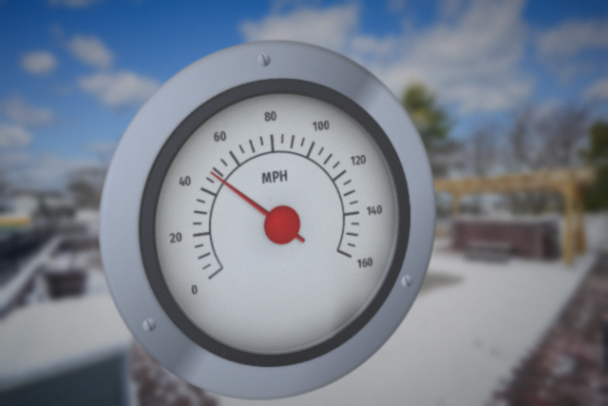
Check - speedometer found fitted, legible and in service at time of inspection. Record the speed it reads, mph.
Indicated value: 47.5 mph
